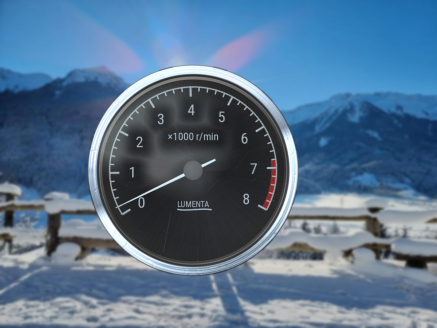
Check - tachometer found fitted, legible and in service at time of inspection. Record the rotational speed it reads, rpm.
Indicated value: 200 rpm
